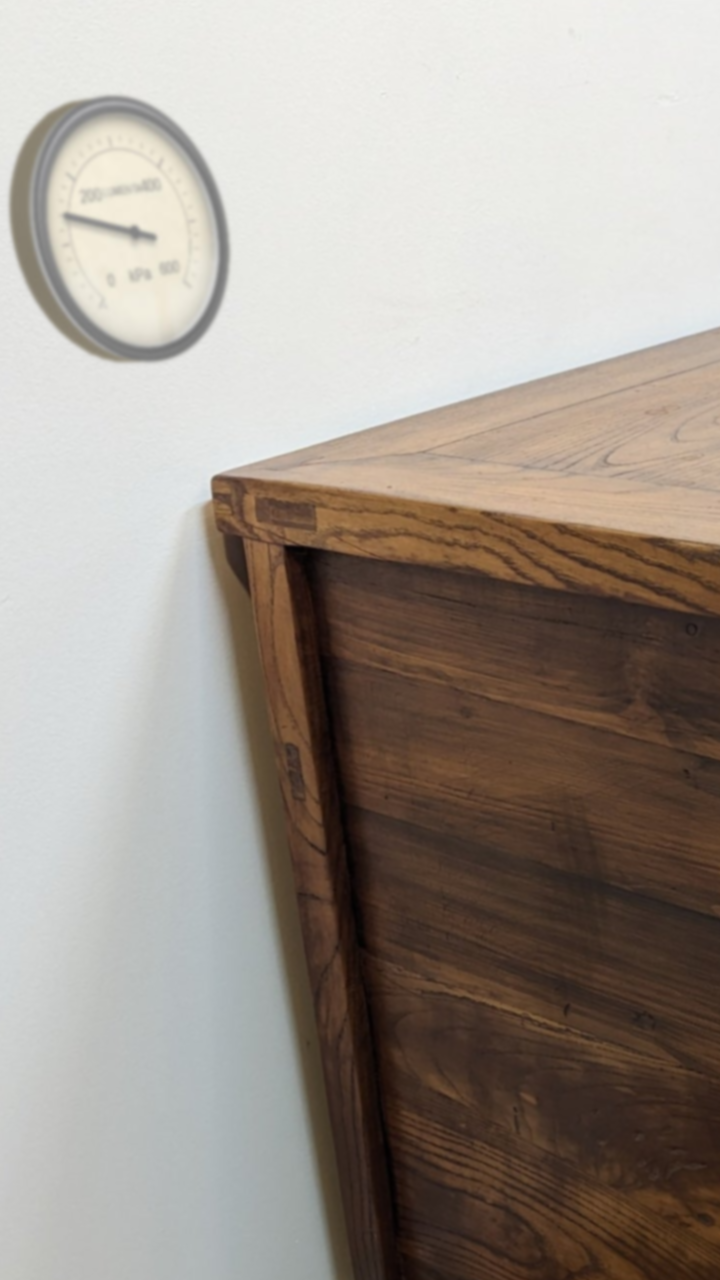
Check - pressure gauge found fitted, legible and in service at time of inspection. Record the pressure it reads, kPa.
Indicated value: 140 kPa
